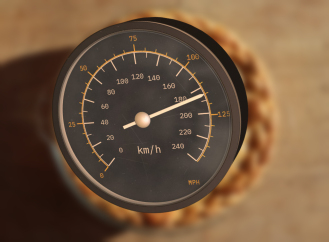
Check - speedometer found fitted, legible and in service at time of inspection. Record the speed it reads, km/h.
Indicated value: 185 km/h
